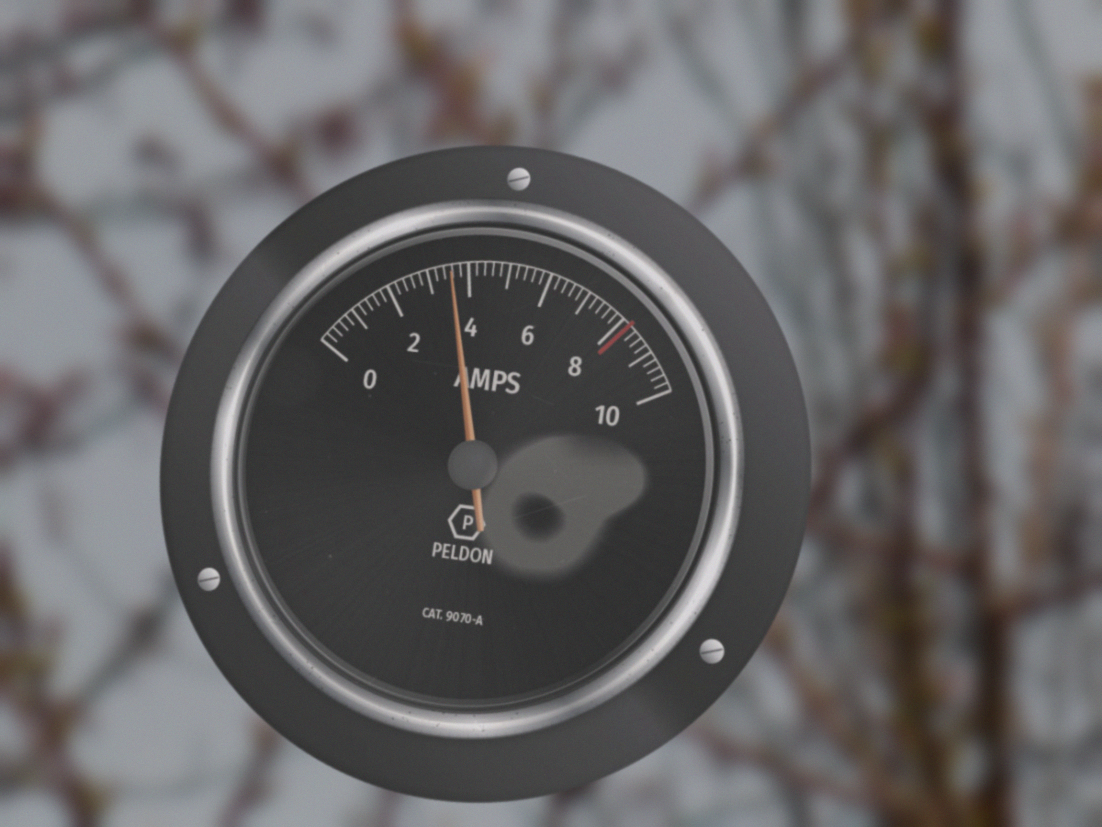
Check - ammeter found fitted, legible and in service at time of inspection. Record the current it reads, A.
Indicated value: 3.6 A
